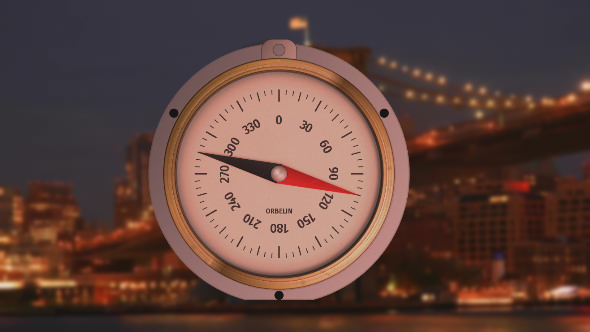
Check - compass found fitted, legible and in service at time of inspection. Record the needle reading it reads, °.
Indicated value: 105 °
